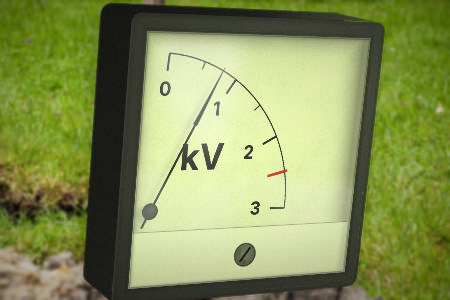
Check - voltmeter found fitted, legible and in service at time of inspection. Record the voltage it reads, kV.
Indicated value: 0.75 kV
